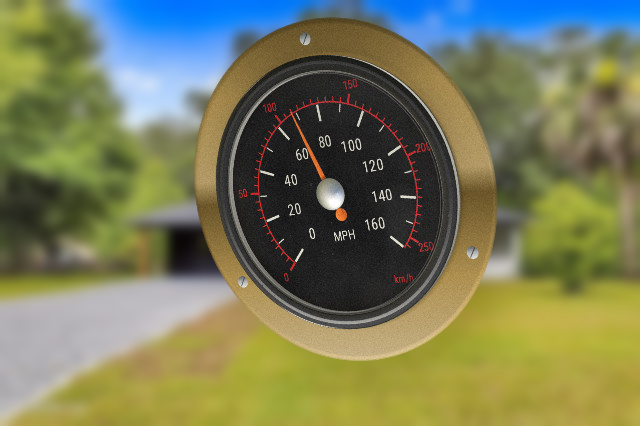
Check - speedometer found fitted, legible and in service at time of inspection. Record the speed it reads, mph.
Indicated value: 70 mph
